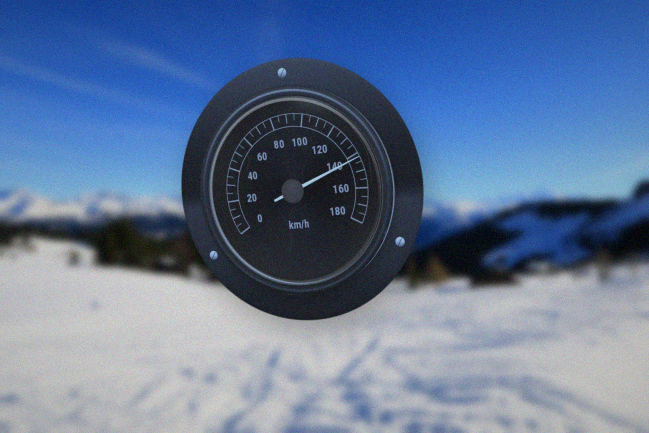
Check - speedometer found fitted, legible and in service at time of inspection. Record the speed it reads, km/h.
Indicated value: 142.5 km/h
